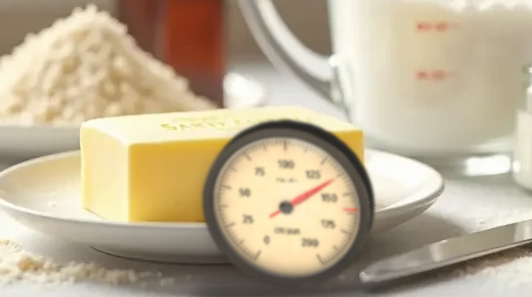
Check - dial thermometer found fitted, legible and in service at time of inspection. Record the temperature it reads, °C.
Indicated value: 137.5 °C
